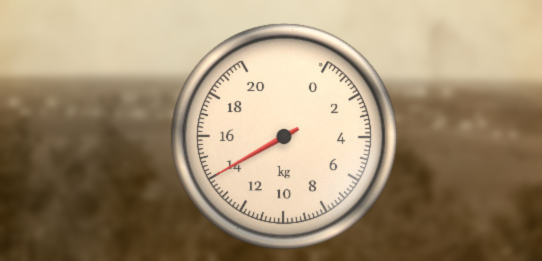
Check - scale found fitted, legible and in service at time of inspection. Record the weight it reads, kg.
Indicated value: 14 kg
